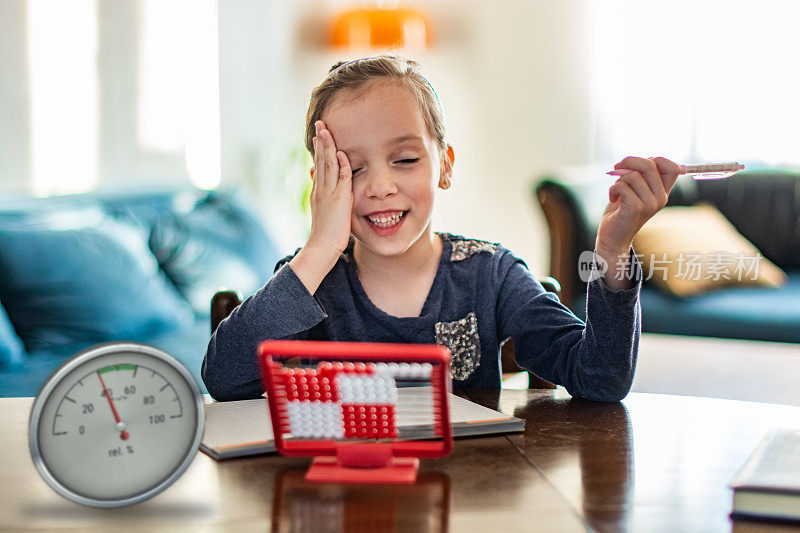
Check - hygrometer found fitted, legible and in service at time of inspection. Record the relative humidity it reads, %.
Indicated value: 40 %
